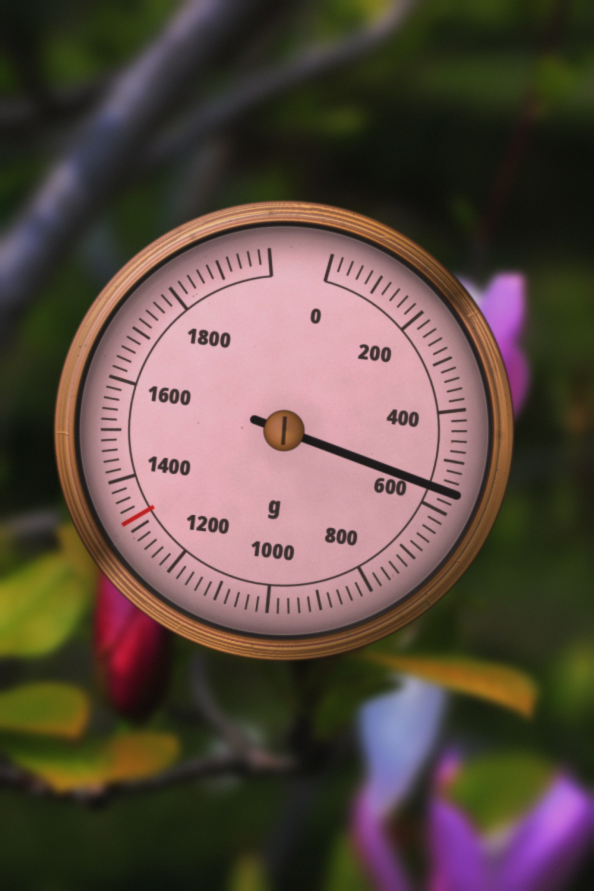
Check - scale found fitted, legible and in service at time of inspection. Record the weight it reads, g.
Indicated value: 560 g
